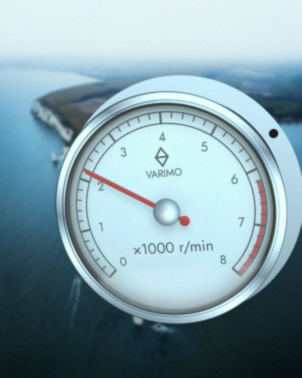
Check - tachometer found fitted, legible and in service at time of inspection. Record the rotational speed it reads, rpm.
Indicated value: 2200 rpm
